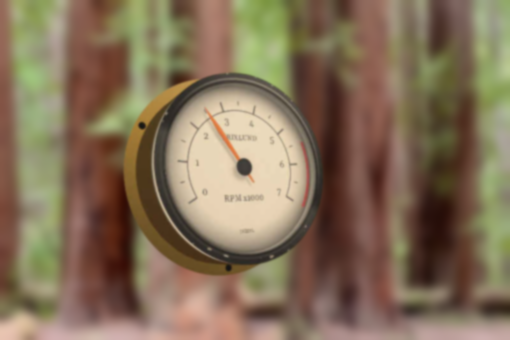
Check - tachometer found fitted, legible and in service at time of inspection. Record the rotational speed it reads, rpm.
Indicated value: 2500 rpm
